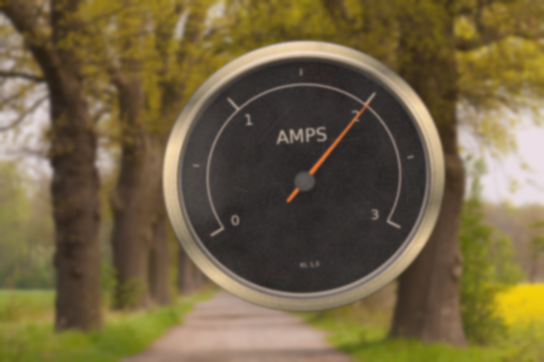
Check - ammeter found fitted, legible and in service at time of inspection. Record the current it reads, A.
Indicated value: 2 A
